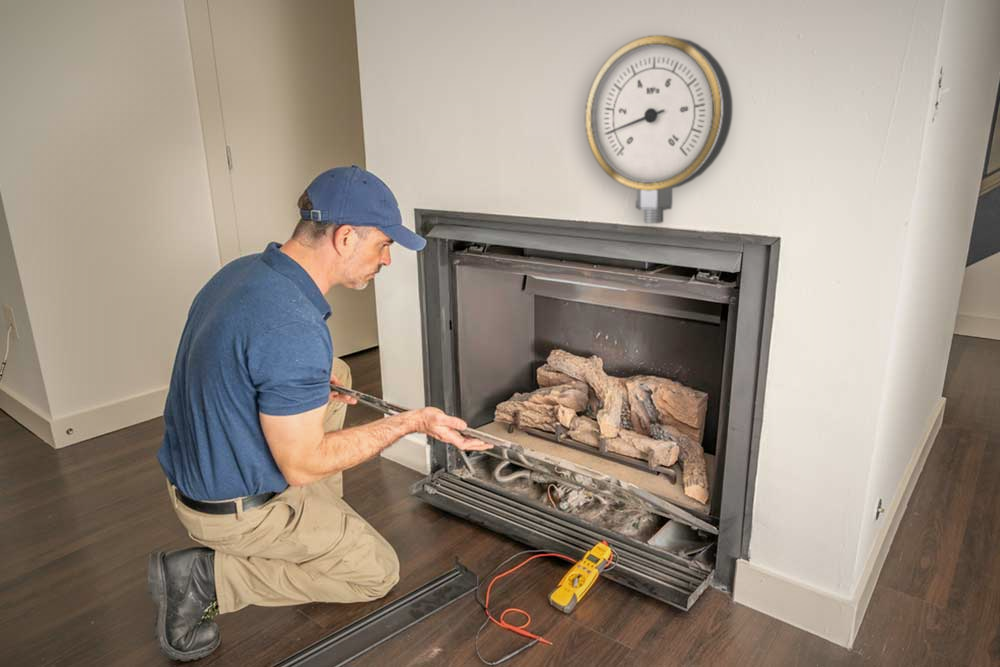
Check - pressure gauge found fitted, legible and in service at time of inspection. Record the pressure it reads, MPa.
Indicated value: 1 MPa
